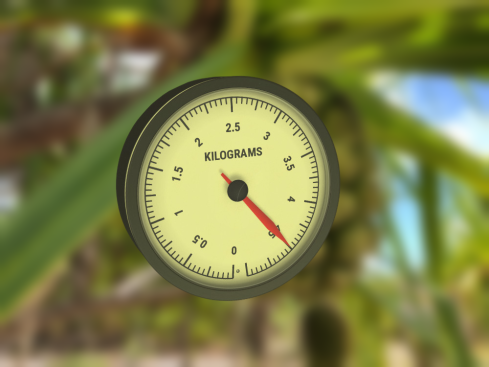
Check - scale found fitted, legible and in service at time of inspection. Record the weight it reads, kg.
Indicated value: 4.5 kg
